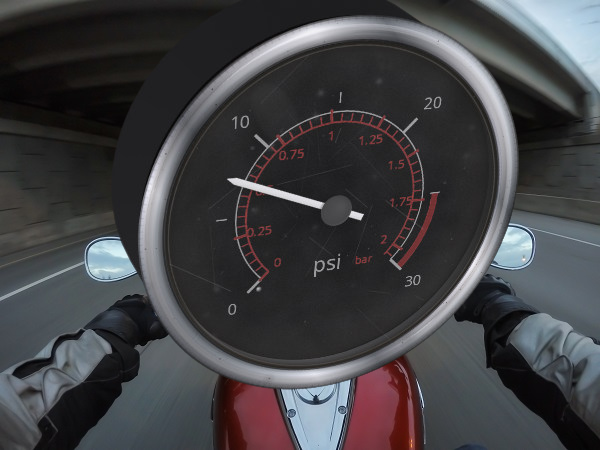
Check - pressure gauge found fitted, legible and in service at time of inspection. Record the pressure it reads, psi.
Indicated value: 7.5 psi
